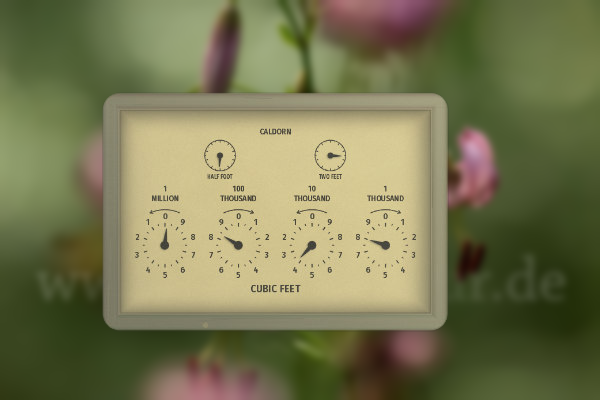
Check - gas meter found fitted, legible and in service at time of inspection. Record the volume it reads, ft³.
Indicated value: 983800 ft³
